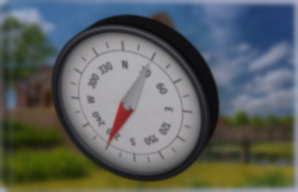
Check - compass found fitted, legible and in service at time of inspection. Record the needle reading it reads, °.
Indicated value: 210 °
